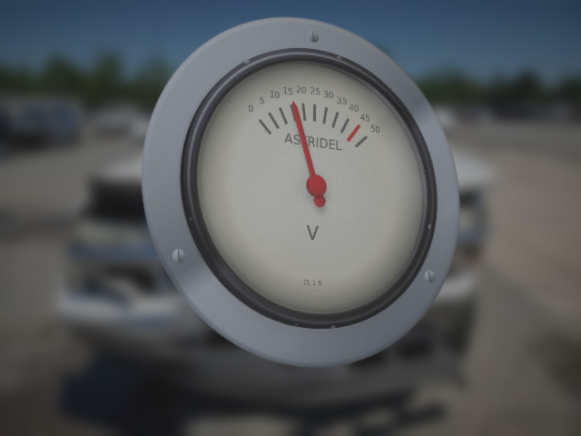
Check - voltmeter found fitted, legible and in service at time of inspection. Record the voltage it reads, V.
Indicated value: 15 V
